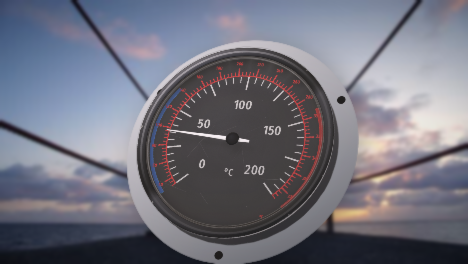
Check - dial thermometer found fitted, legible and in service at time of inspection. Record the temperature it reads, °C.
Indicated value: 35 °C
